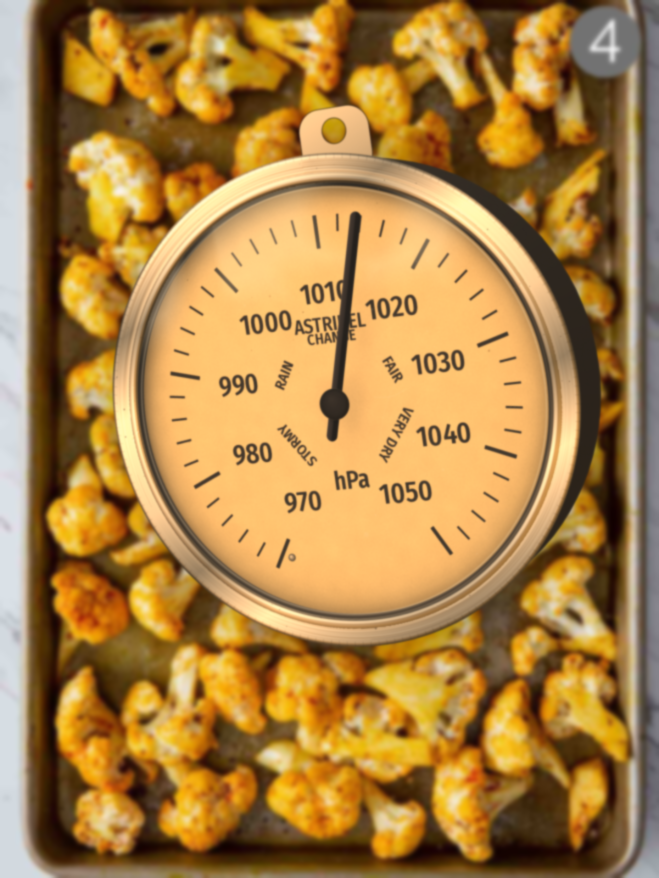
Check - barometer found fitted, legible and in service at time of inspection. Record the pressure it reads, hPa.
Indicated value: 1014 hPa
